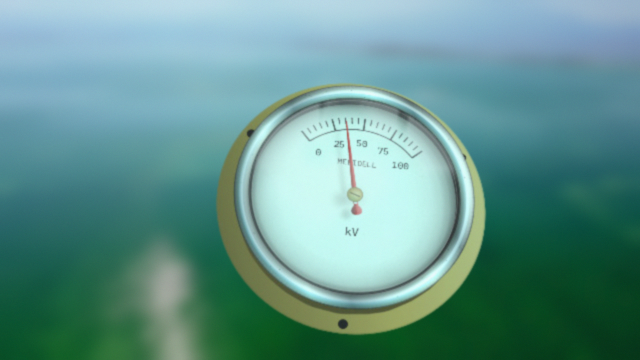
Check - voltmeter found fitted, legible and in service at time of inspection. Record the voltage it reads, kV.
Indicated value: 35 kV
